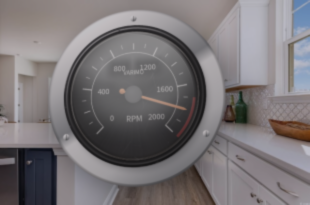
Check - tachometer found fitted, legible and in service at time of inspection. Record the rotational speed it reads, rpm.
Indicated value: 1800 rpm
